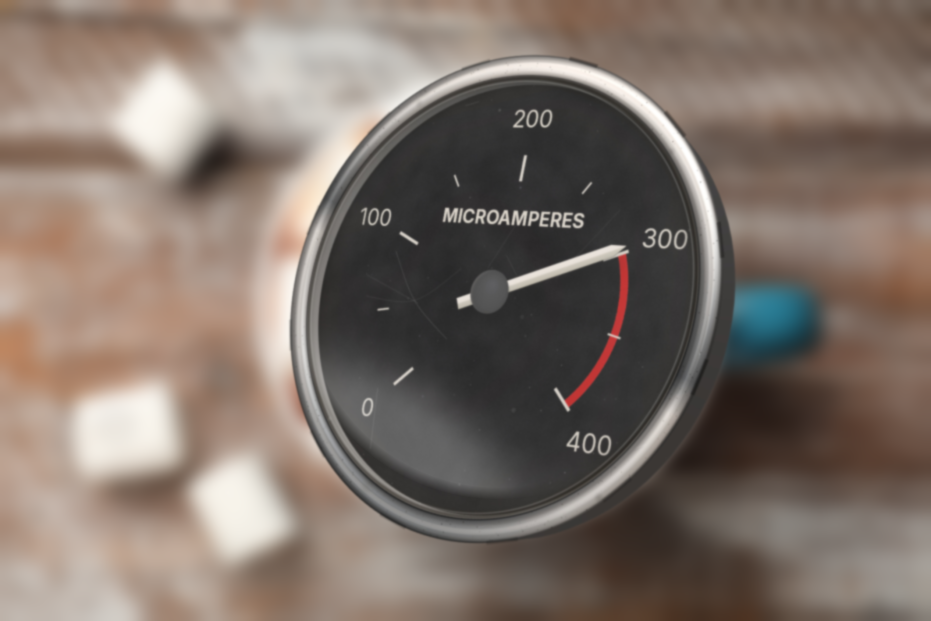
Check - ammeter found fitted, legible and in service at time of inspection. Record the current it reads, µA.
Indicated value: 300 µA
